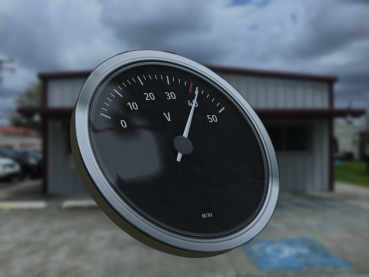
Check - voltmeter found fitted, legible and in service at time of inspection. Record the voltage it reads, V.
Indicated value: 40 V
